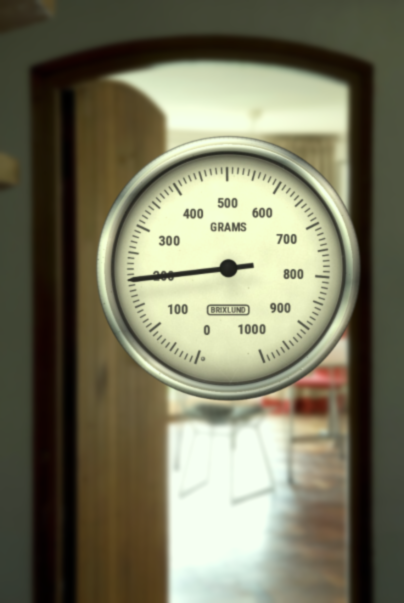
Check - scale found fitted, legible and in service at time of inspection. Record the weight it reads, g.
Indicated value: 200 g
